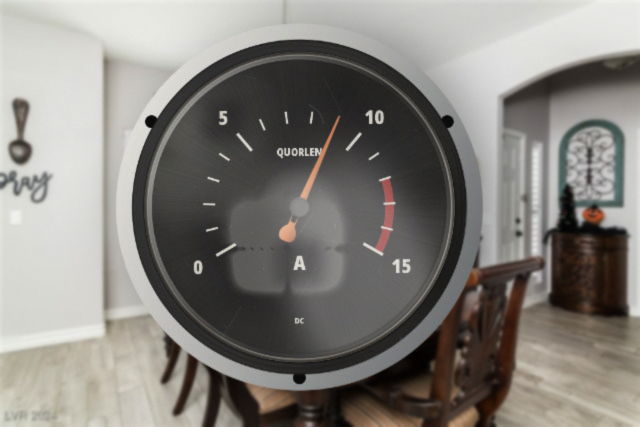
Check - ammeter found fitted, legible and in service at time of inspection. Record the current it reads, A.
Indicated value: 9 A
